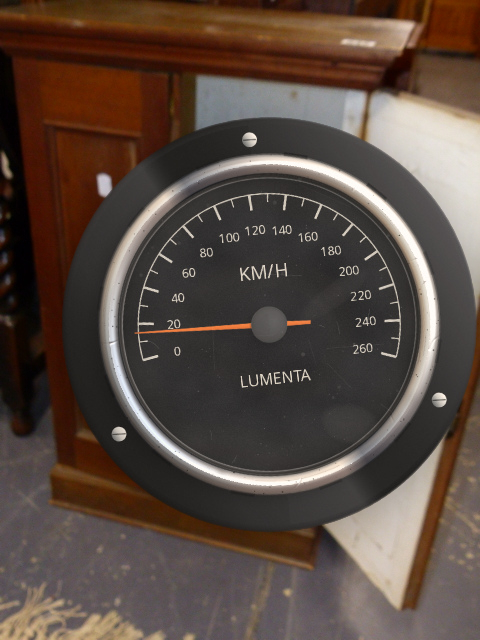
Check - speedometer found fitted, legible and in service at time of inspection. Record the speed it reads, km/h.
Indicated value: 15 km/h
